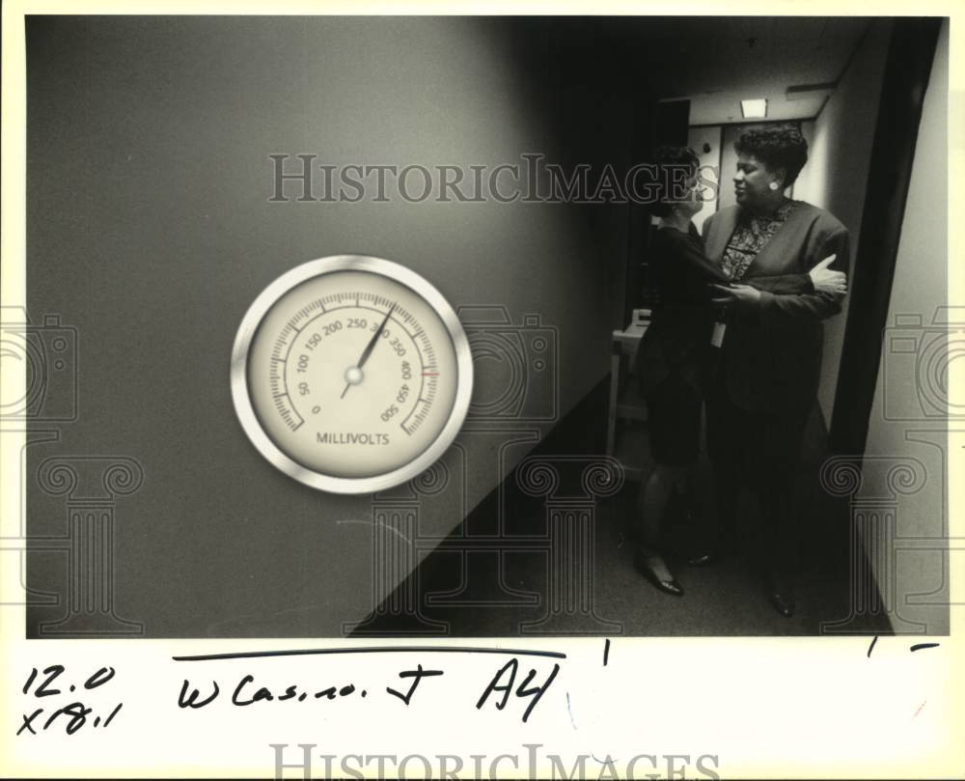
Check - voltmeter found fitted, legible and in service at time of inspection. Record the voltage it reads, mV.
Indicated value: 300 mV
